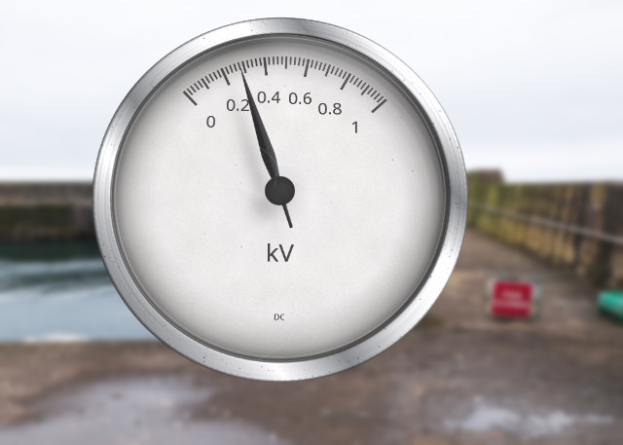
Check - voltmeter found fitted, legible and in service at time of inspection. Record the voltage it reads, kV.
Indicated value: 0.28 kV
